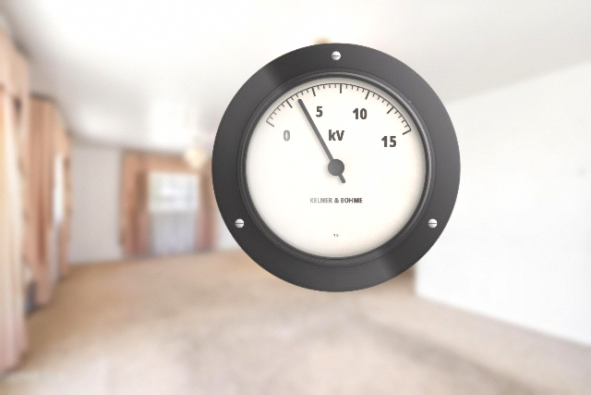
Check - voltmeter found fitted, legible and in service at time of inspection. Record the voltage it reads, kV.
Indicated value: 3.5 kV
